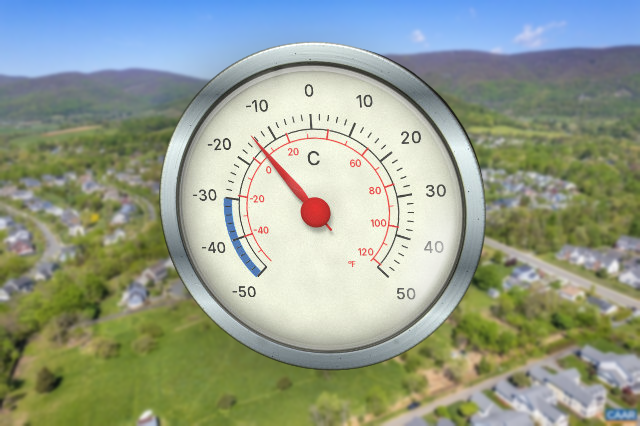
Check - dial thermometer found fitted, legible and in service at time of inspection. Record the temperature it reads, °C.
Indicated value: -14 °C
